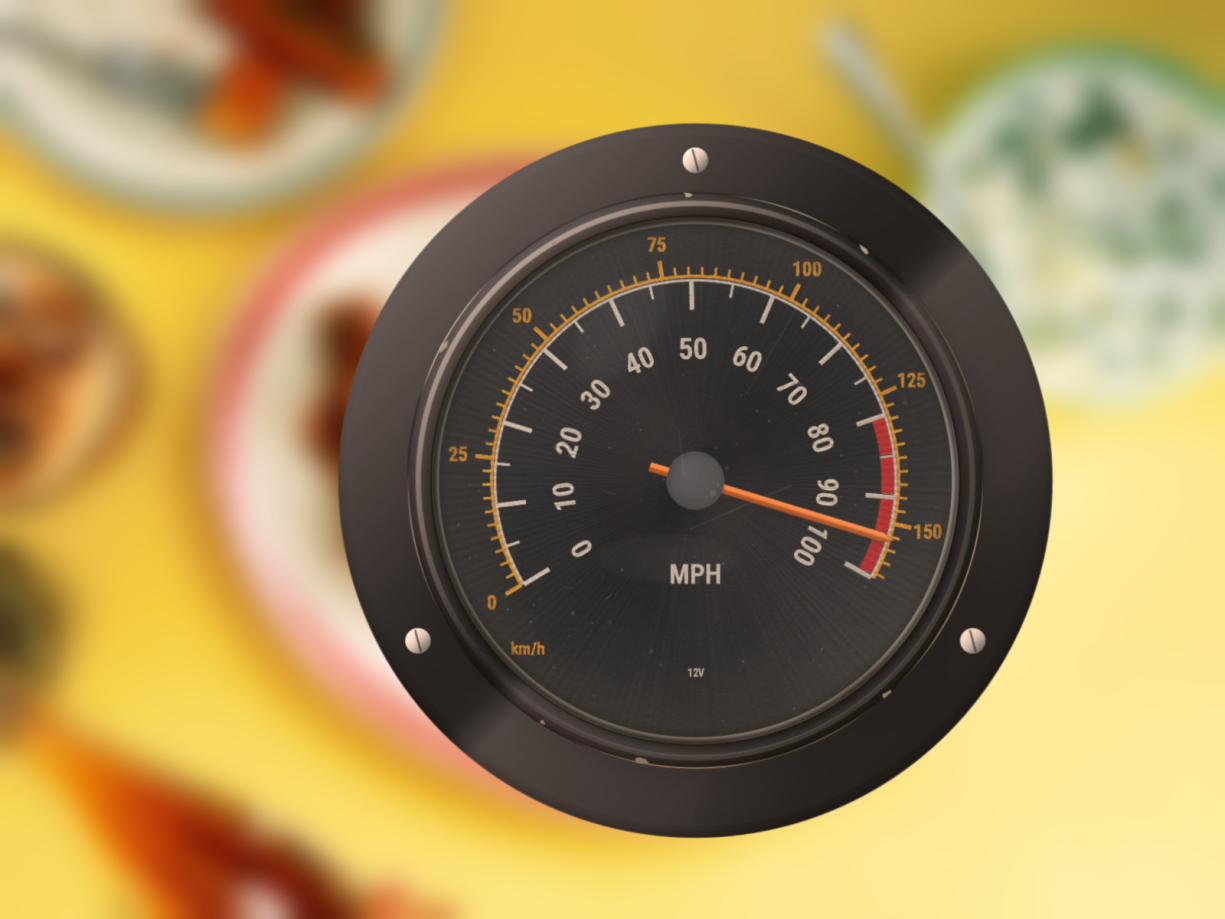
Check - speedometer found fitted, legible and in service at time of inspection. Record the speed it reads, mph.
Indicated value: 95 mph
